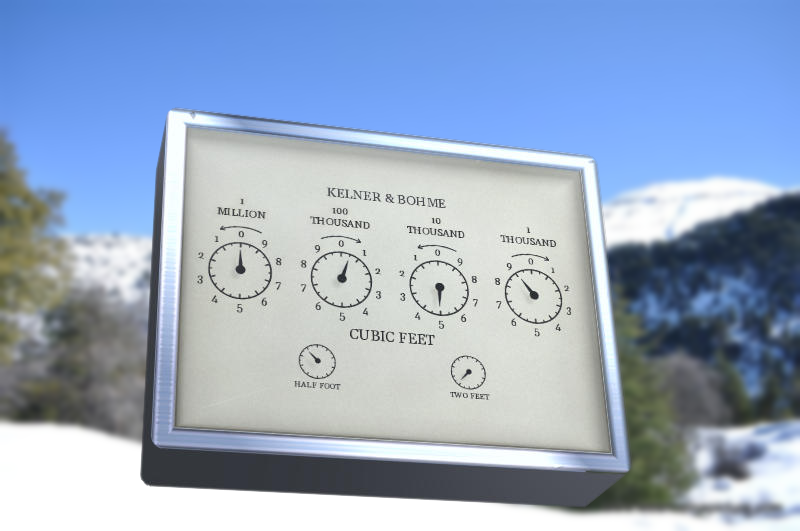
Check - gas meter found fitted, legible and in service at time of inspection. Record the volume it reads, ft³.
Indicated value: 4900 ft³
